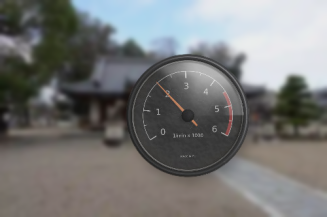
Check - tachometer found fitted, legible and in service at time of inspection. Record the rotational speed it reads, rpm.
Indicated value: 2000 rpm
